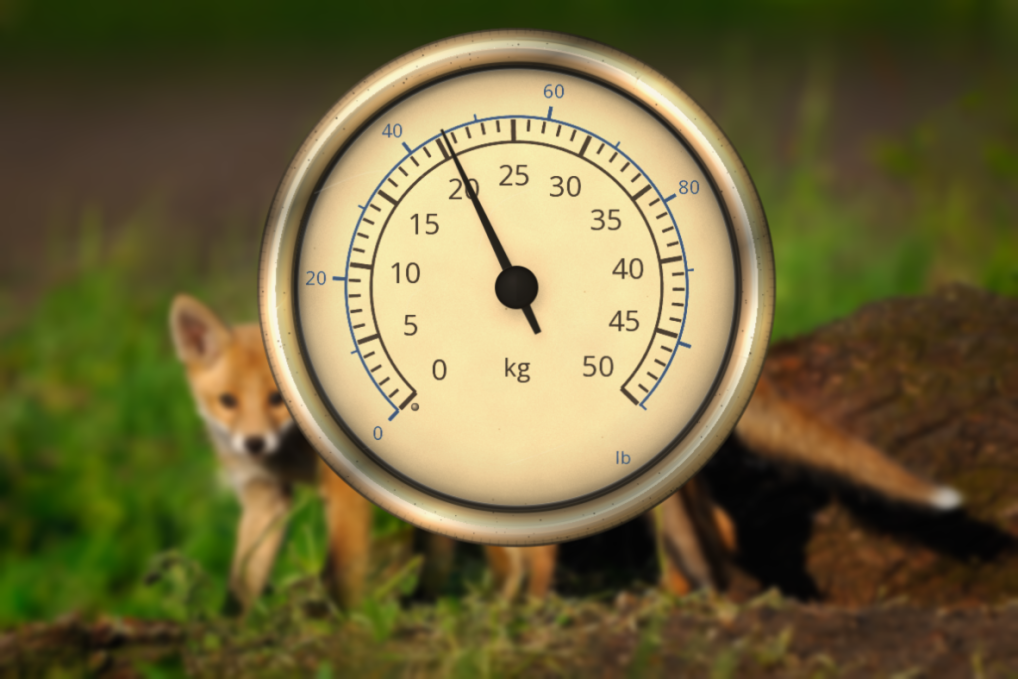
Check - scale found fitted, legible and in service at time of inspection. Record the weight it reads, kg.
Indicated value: 20.5 kg
